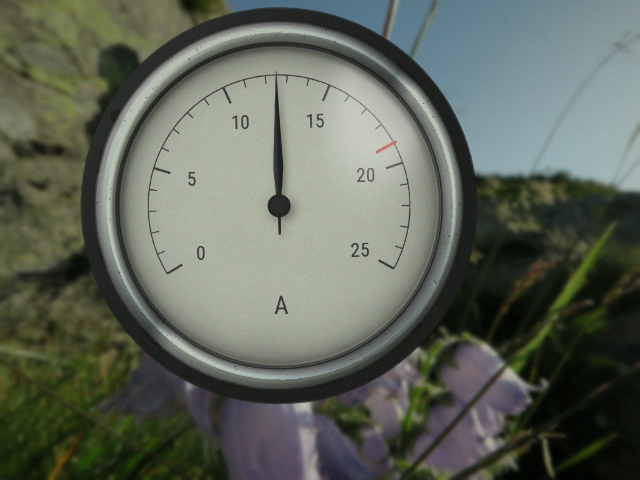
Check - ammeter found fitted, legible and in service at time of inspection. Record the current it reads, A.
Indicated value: 12.5 A
